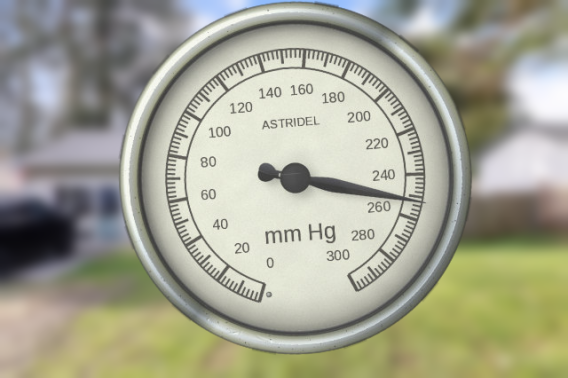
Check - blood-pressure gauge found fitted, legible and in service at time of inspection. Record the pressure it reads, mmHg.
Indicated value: 252 mmHg
